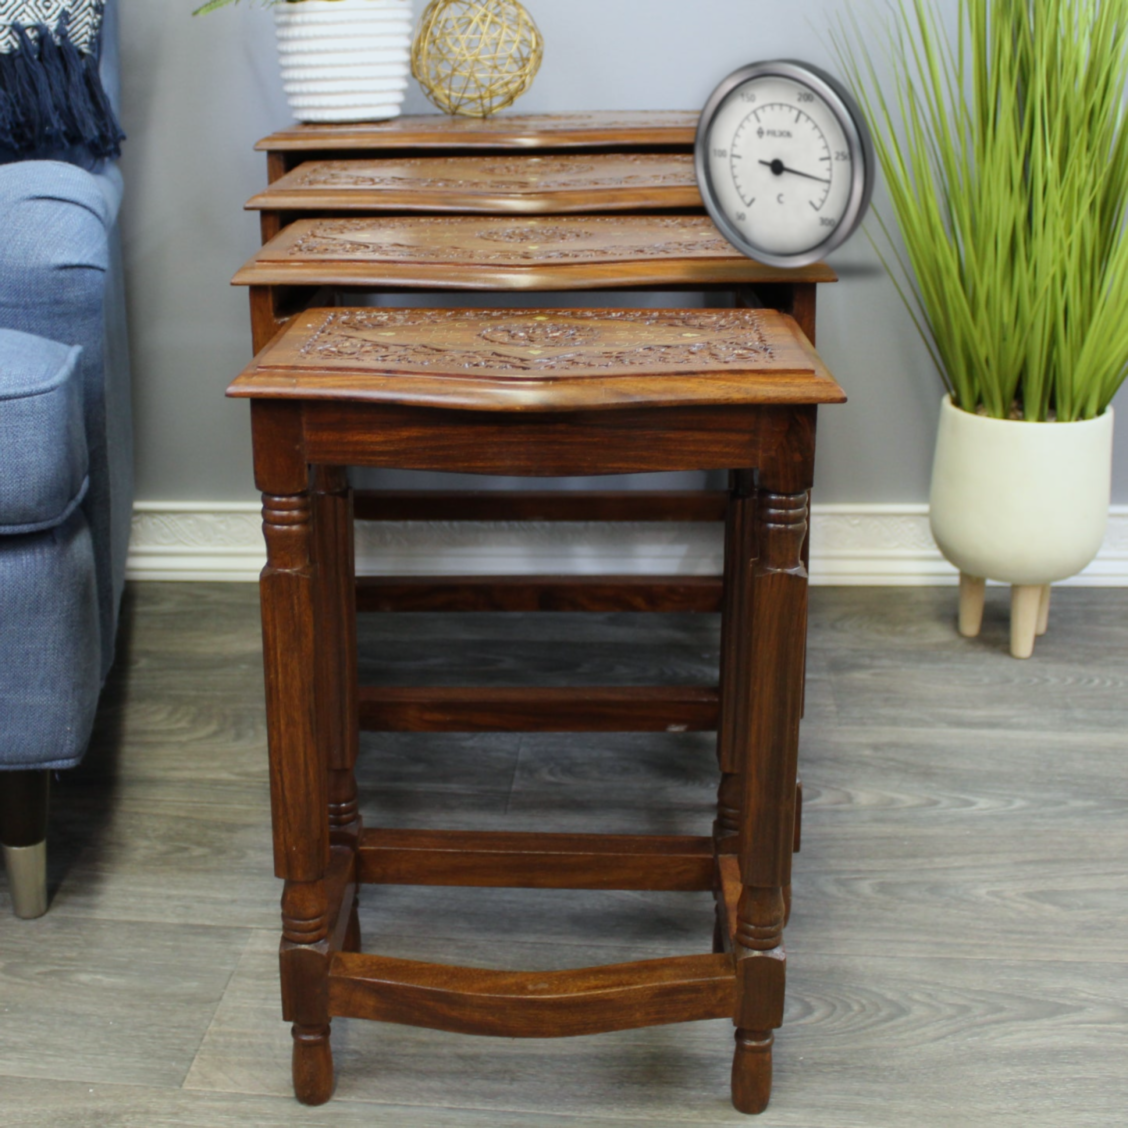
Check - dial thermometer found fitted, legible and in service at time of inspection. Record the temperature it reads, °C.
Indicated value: 270 °C
